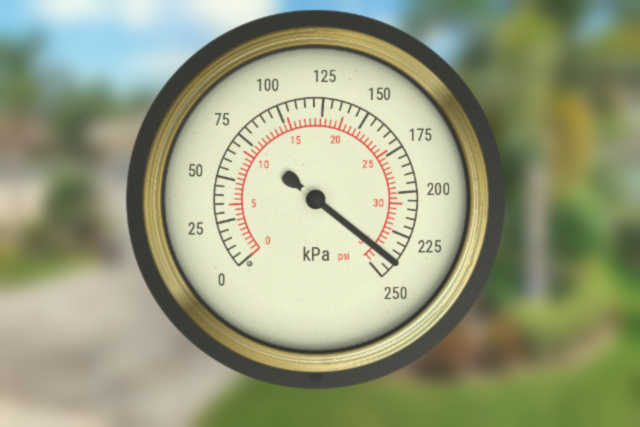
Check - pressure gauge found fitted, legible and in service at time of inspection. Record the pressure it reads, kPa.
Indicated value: 240 kPa
